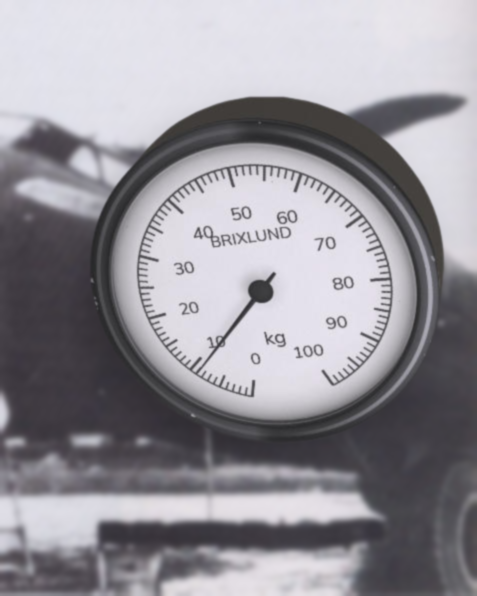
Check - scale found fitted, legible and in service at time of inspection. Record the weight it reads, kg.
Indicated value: 9 kg
